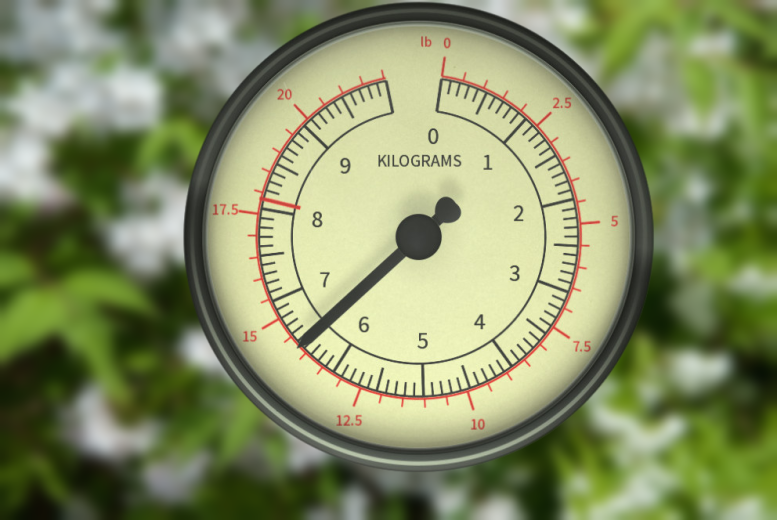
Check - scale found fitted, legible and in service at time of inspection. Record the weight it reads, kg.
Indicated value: 6.45 kg
